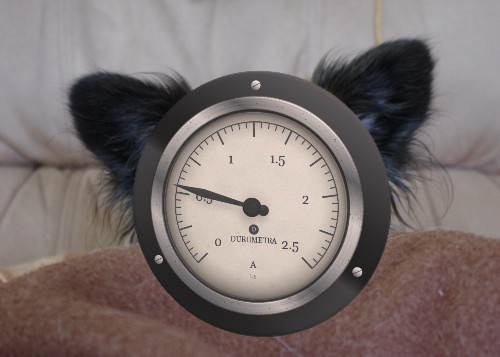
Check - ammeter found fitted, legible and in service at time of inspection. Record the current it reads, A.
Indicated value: 0.55 A
